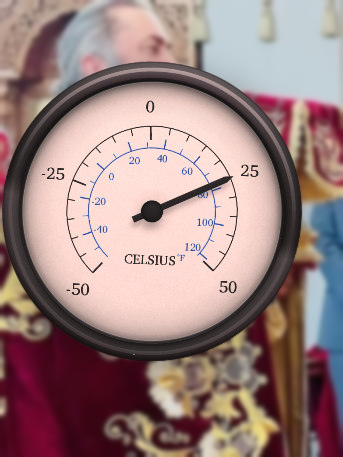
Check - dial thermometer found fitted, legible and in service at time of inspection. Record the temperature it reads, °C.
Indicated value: 25 °C
